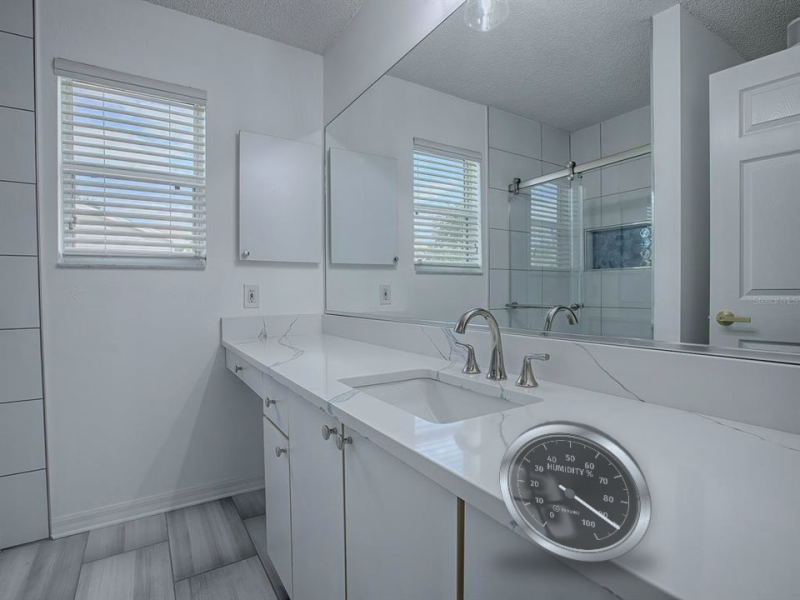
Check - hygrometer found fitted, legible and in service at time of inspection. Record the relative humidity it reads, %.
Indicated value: 90 %
